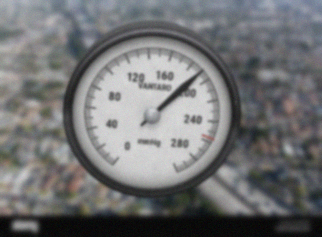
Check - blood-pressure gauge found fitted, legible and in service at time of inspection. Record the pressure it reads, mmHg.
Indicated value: 190 mmHg
